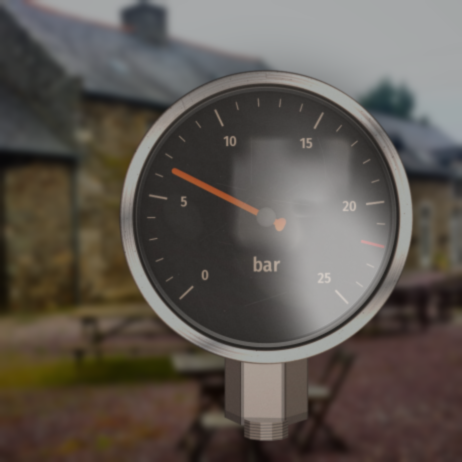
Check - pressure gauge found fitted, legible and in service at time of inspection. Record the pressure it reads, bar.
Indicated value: 6.5 bar
